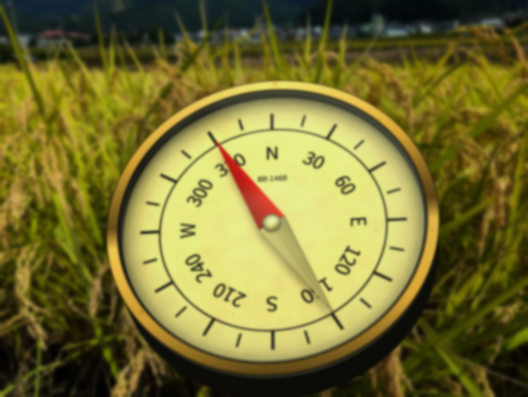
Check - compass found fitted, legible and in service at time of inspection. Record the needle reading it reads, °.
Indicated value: 330 °
